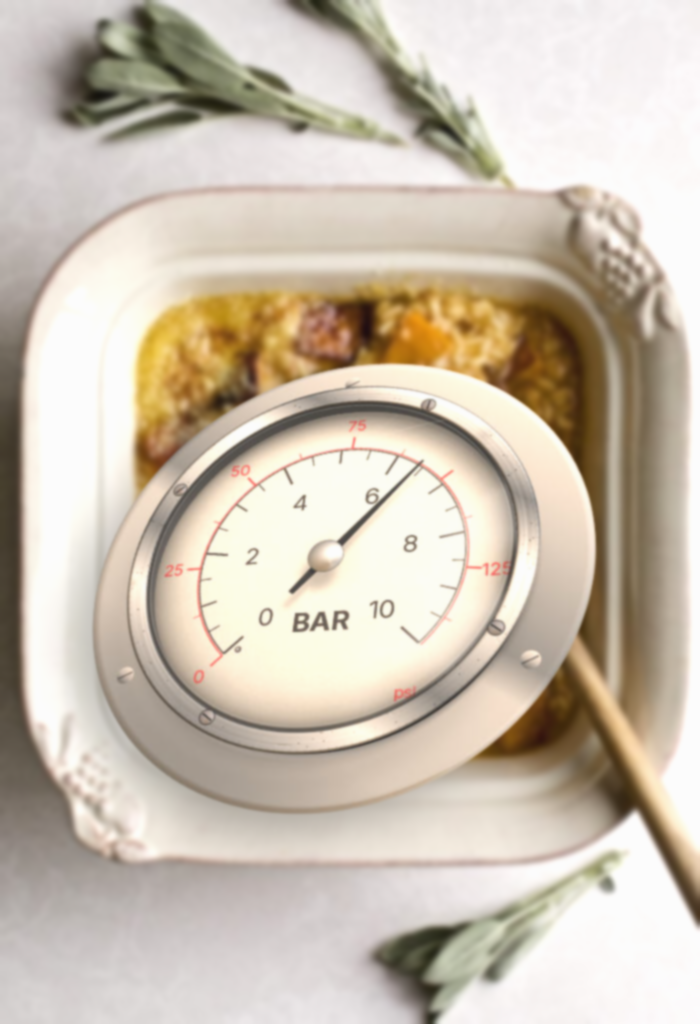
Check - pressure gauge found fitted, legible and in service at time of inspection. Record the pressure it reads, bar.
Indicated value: 6.5 bar
